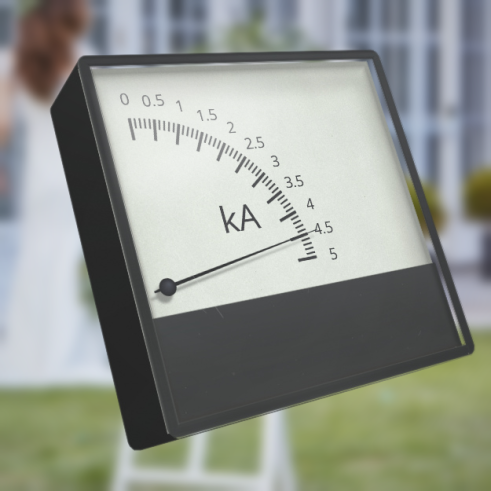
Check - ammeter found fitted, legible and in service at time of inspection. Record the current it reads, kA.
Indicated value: 4.5 kA
